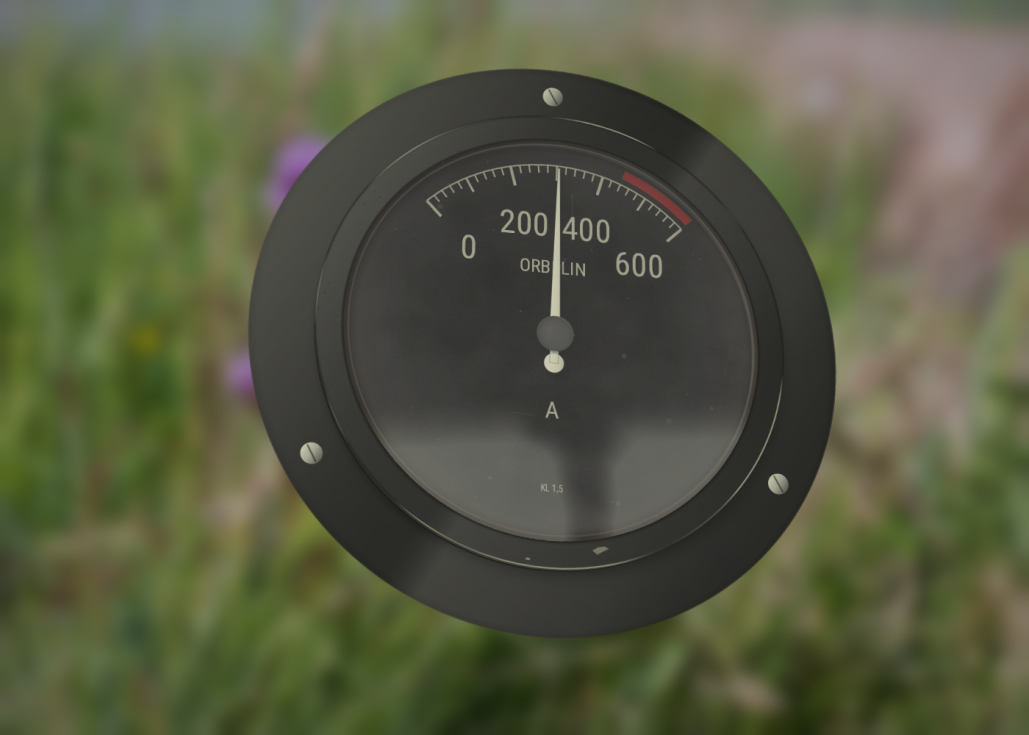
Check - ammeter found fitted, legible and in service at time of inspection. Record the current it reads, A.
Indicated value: 300 A
